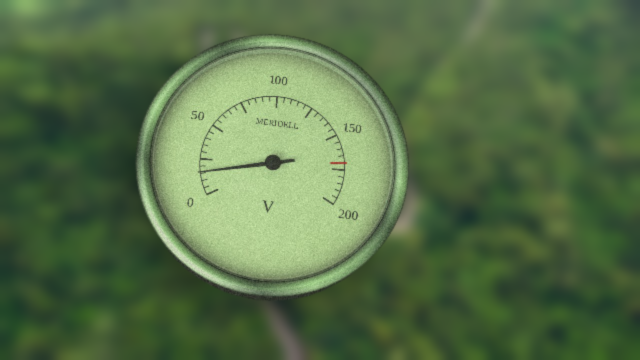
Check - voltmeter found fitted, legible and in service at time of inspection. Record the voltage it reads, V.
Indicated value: 15 V
